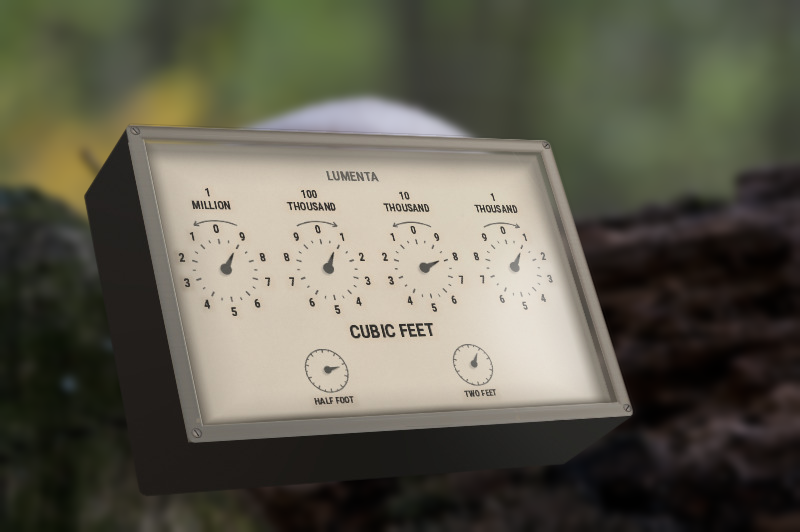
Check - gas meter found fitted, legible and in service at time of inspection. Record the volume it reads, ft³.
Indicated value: 908100 ft³
